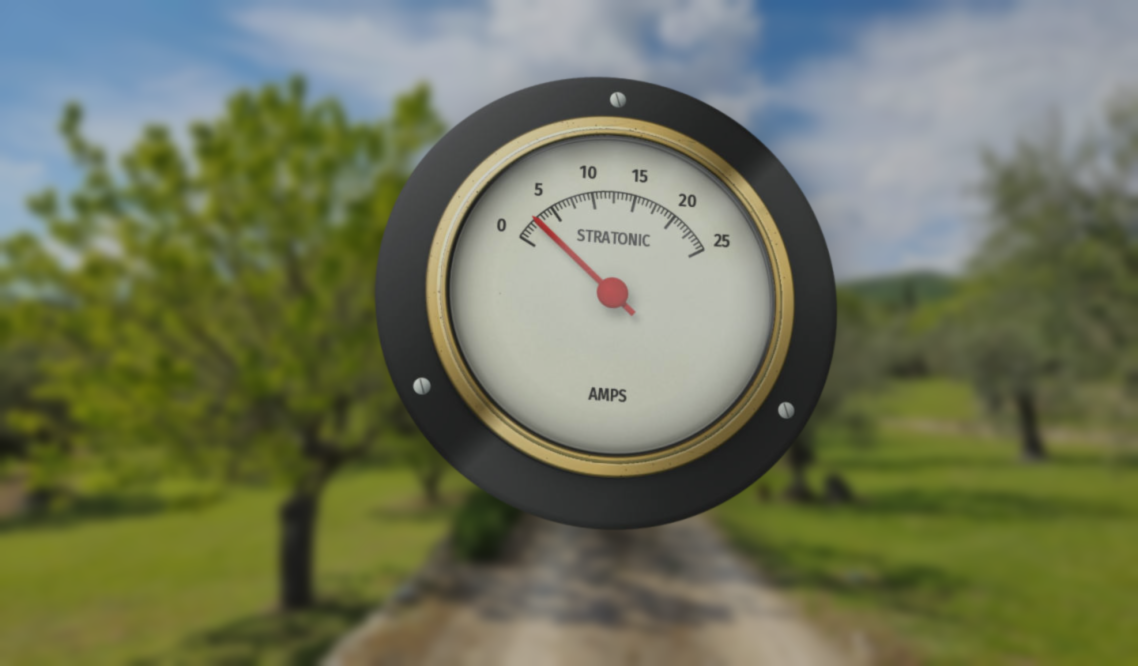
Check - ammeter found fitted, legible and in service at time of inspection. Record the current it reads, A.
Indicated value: 2.5 A
